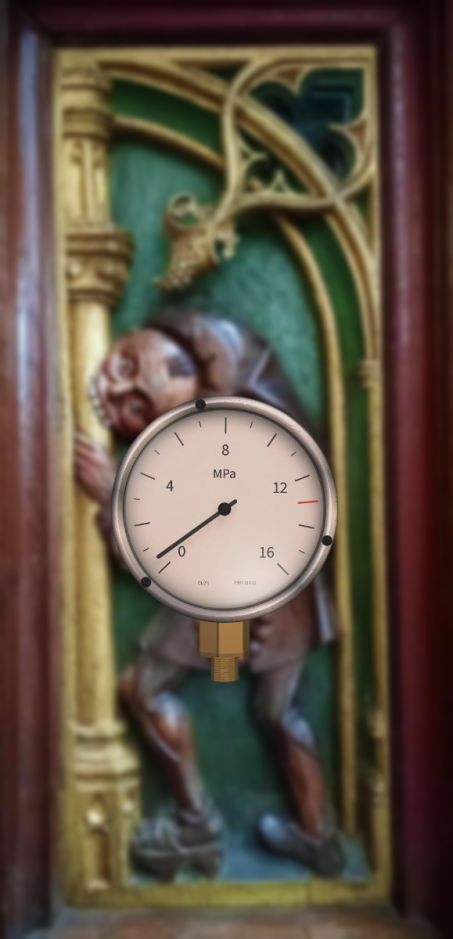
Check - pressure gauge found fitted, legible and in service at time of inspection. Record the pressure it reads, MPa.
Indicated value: 0.5 MPa
